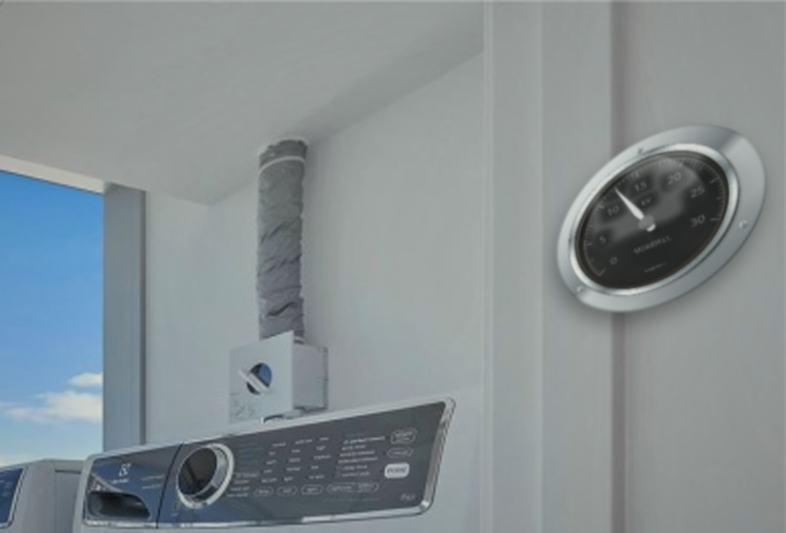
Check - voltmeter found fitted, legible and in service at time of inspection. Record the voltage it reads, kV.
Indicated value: 12.5 kV
